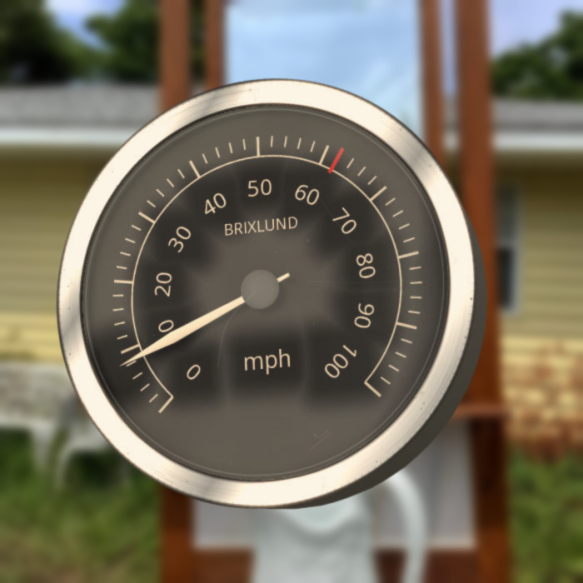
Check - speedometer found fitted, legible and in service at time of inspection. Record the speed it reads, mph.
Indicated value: 8 mph
